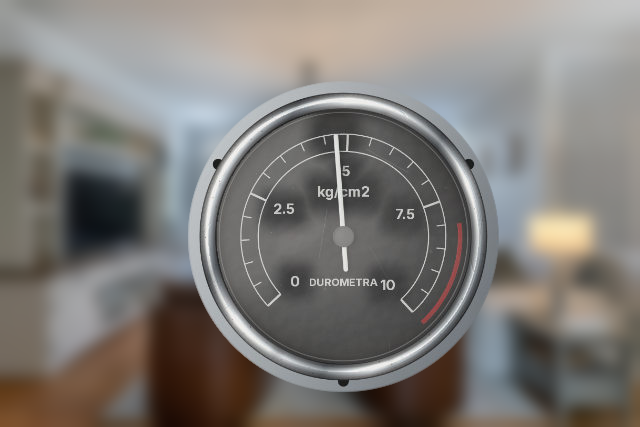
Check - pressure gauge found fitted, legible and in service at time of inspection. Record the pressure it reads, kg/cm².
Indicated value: 4.75 kg/cm²
